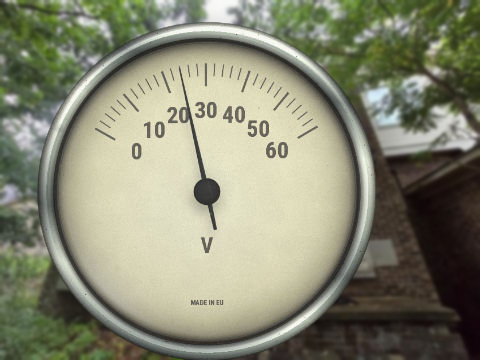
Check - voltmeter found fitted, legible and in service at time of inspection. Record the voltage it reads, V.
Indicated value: 24 V
